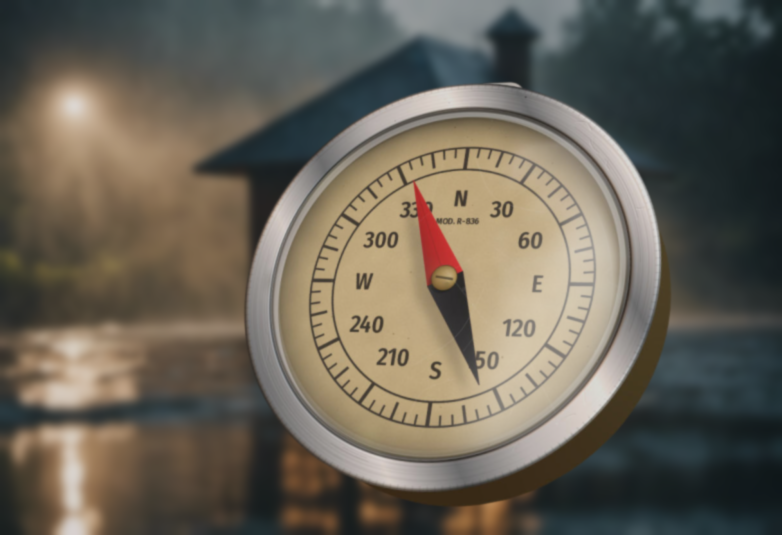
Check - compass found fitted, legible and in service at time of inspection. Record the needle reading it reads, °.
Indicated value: 335 °
